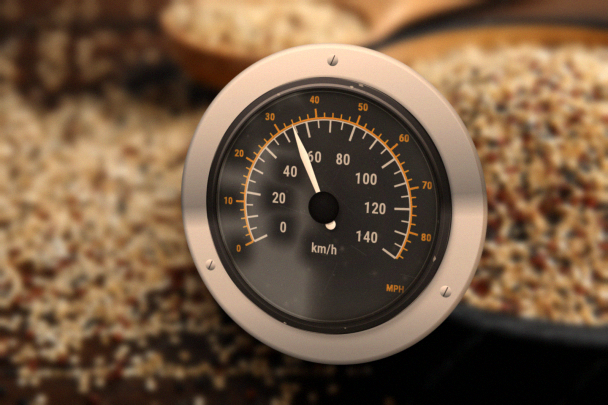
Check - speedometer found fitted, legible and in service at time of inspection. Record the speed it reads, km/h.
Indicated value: 55 km/h
